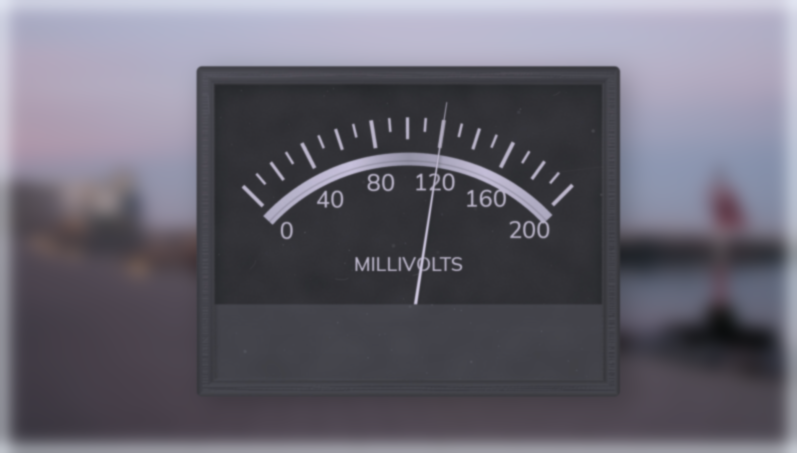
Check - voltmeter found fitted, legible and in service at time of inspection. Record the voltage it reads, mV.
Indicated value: 120 mV
